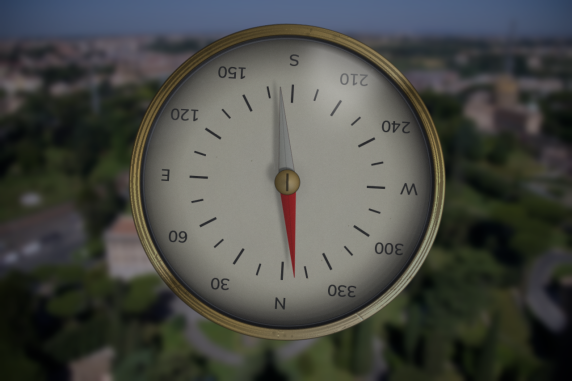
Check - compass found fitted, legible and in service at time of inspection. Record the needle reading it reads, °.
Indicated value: 352.5 °
